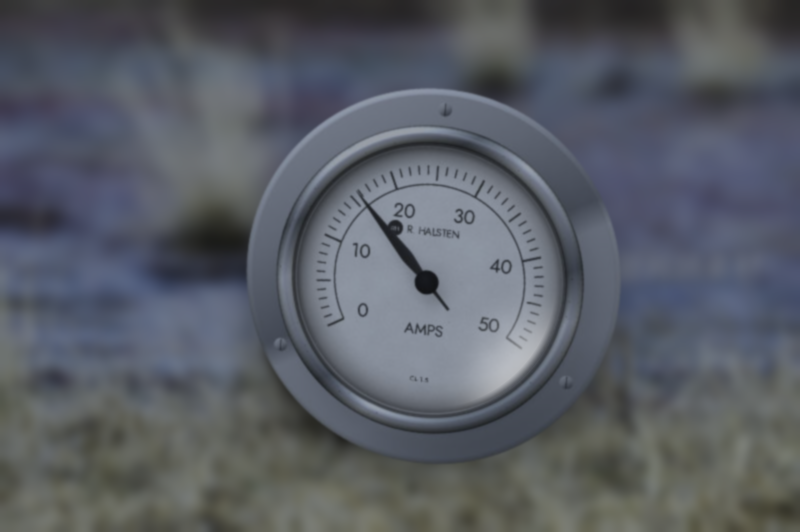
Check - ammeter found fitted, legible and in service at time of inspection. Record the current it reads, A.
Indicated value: 16 A
